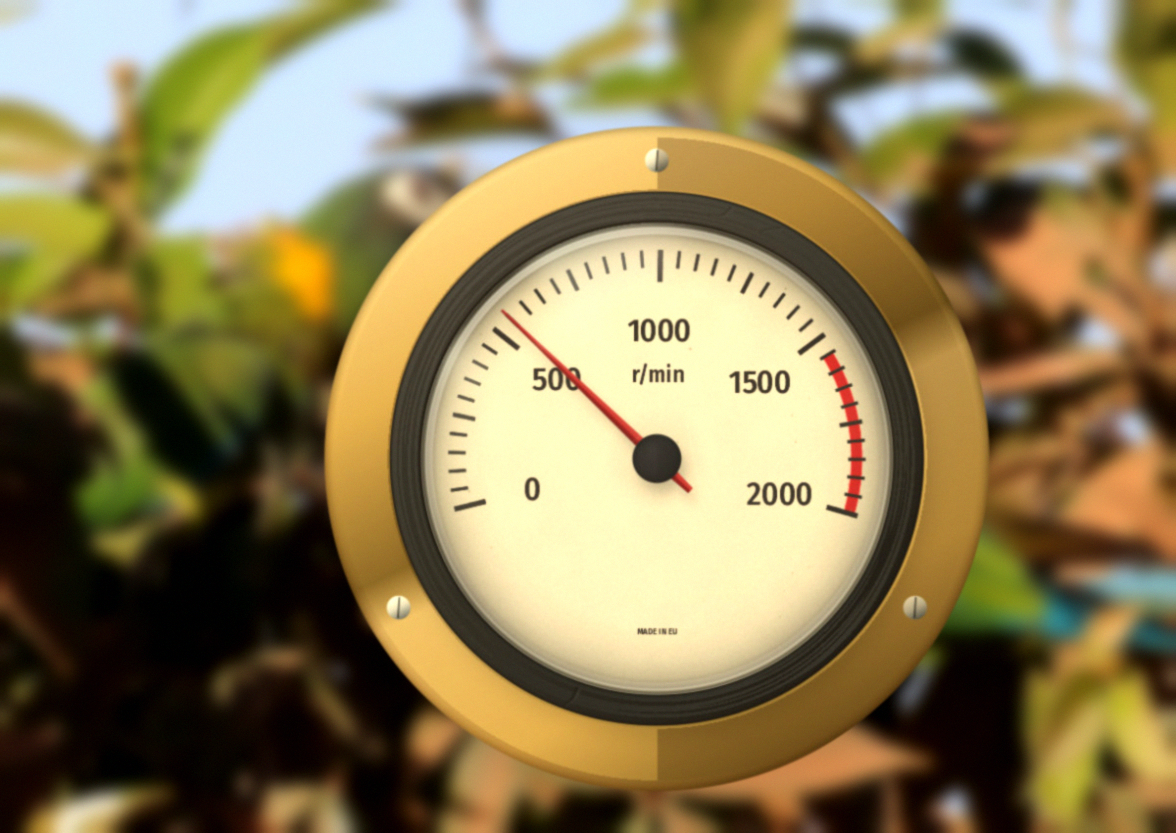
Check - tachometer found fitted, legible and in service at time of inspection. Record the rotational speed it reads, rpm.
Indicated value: 550 rpm
